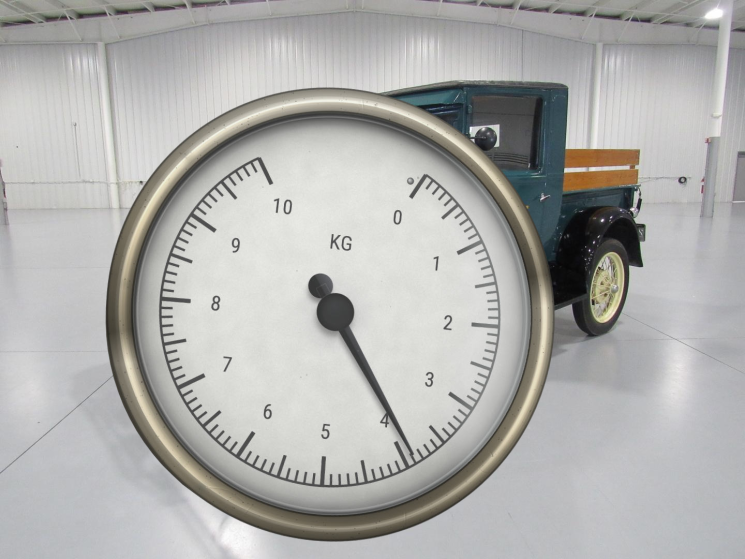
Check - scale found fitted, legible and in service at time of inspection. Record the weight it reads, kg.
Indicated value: 3.9 kg
